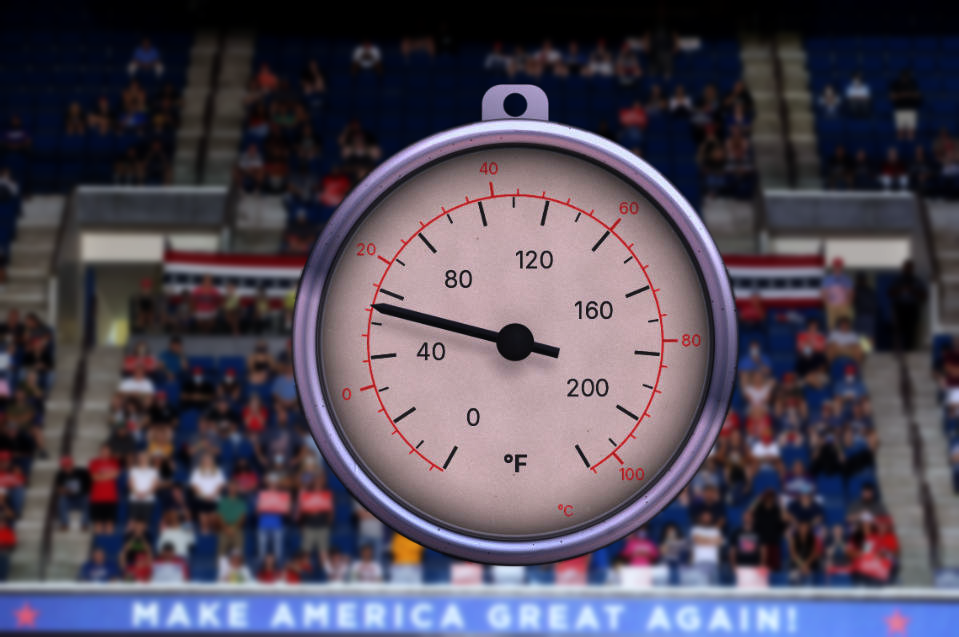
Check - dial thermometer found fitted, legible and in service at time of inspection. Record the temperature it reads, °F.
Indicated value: 55 °F
